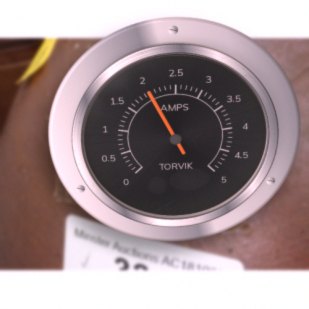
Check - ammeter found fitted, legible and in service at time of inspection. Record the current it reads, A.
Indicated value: 2 A
